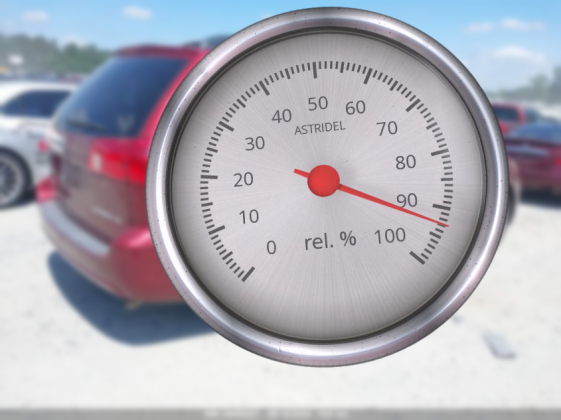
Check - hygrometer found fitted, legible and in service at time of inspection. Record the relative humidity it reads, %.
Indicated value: 93 %
